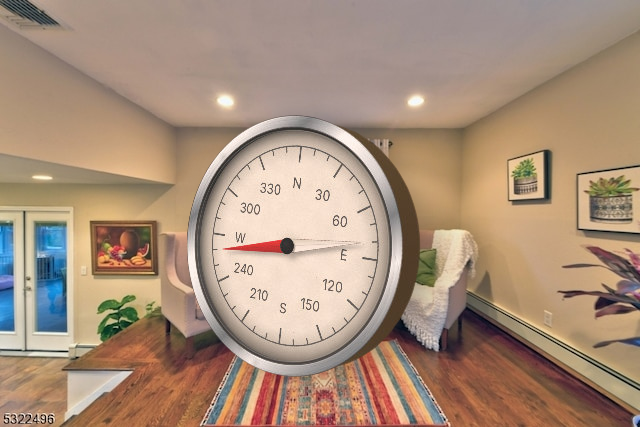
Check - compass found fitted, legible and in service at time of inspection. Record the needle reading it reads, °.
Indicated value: 260 °
